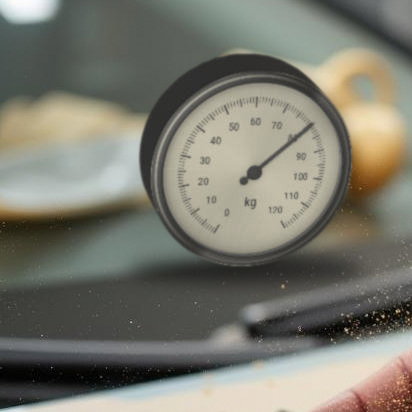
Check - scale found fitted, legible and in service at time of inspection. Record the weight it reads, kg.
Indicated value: 80 kg
